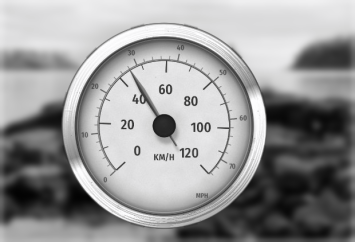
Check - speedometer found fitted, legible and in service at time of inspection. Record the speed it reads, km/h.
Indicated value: 45 km/h
